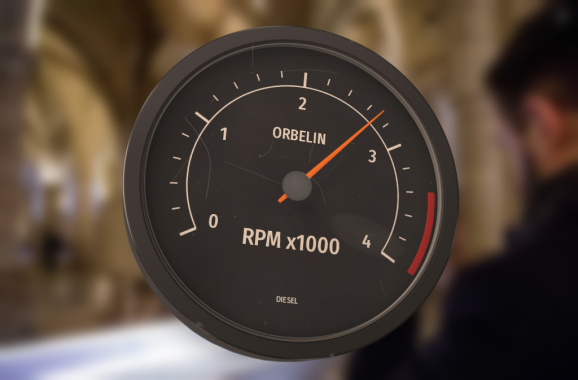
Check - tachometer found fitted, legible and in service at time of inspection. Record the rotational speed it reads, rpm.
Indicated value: 2700 rpm
